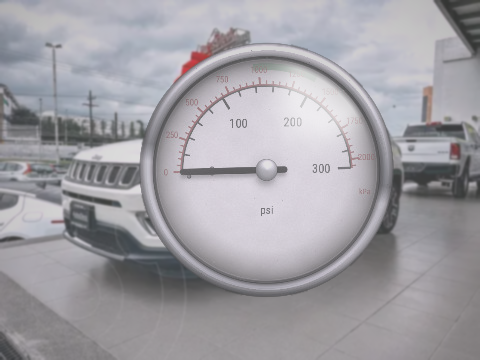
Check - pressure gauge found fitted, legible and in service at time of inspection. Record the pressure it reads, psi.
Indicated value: 0 psi
